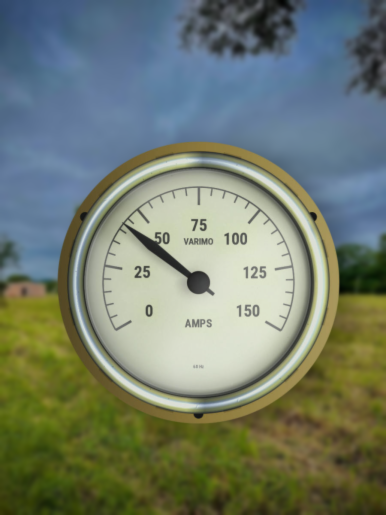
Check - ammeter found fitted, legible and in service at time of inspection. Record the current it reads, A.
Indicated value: 42.5 A
